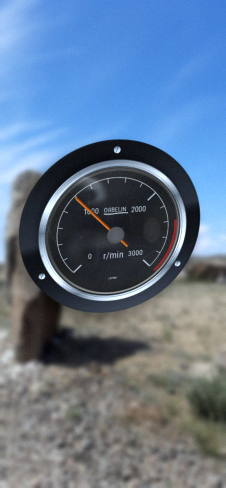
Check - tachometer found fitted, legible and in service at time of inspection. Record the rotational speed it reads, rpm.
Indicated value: 1000 rpm
